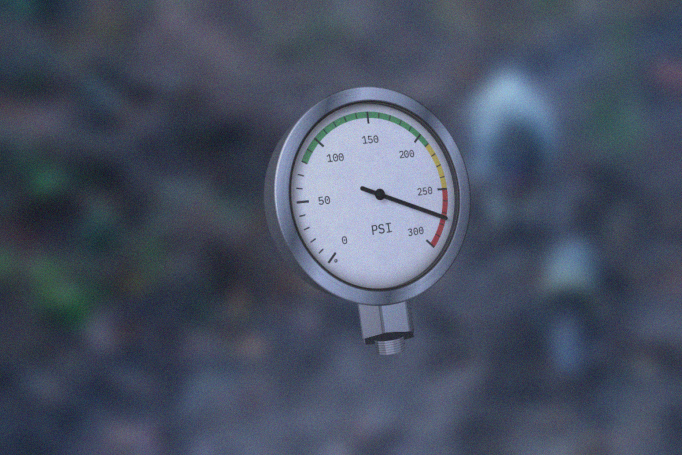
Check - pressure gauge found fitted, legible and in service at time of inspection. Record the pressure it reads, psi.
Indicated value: 275 psi
